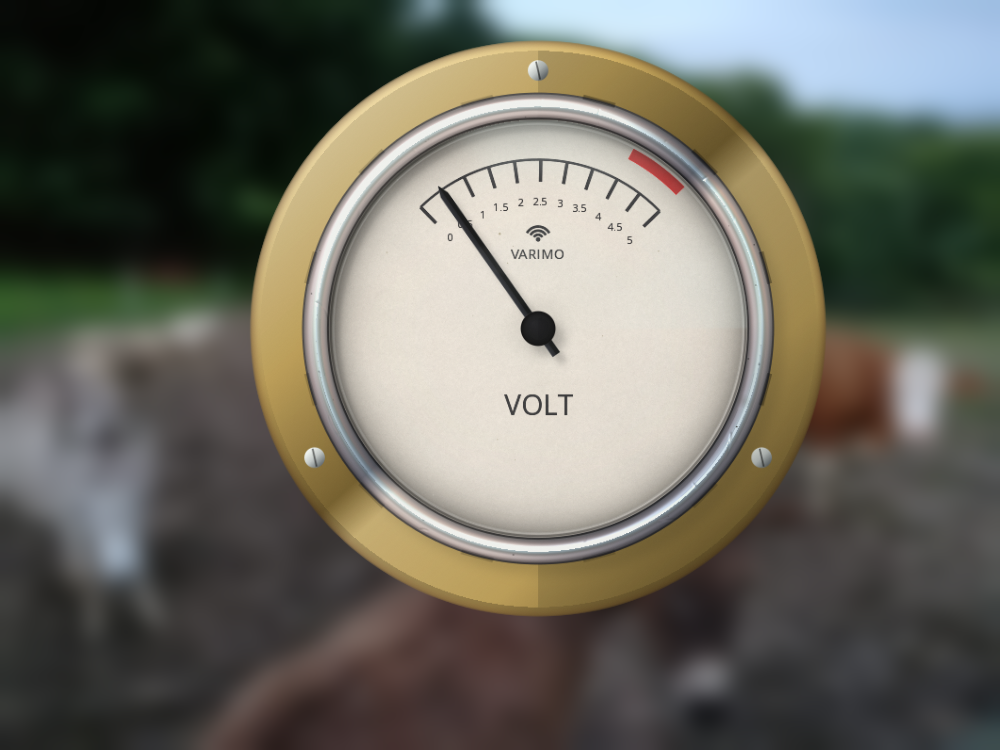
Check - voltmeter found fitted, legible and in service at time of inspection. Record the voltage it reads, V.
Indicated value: 0.5 V
